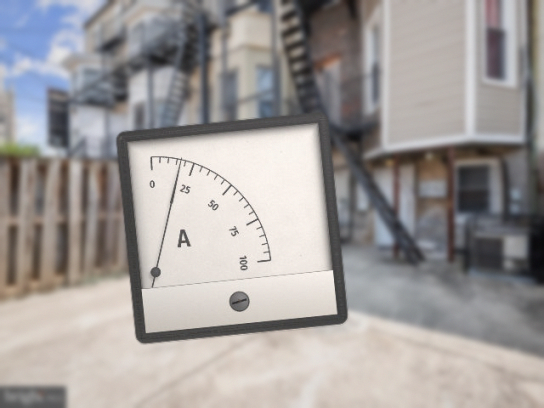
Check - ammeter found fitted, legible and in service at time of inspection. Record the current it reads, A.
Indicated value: 17.5 A
